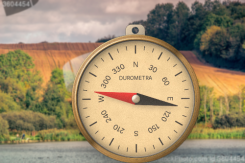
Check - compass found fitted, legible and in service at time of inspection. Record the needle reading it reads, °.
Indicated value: 280 °
